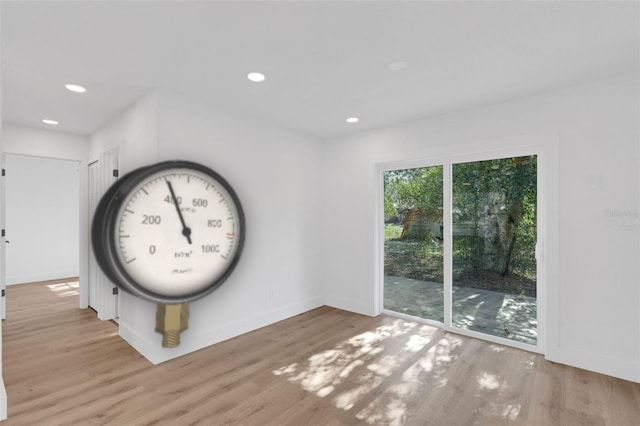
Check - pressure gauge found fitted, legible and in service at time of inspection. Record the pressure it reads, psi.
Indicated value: 400 psi
